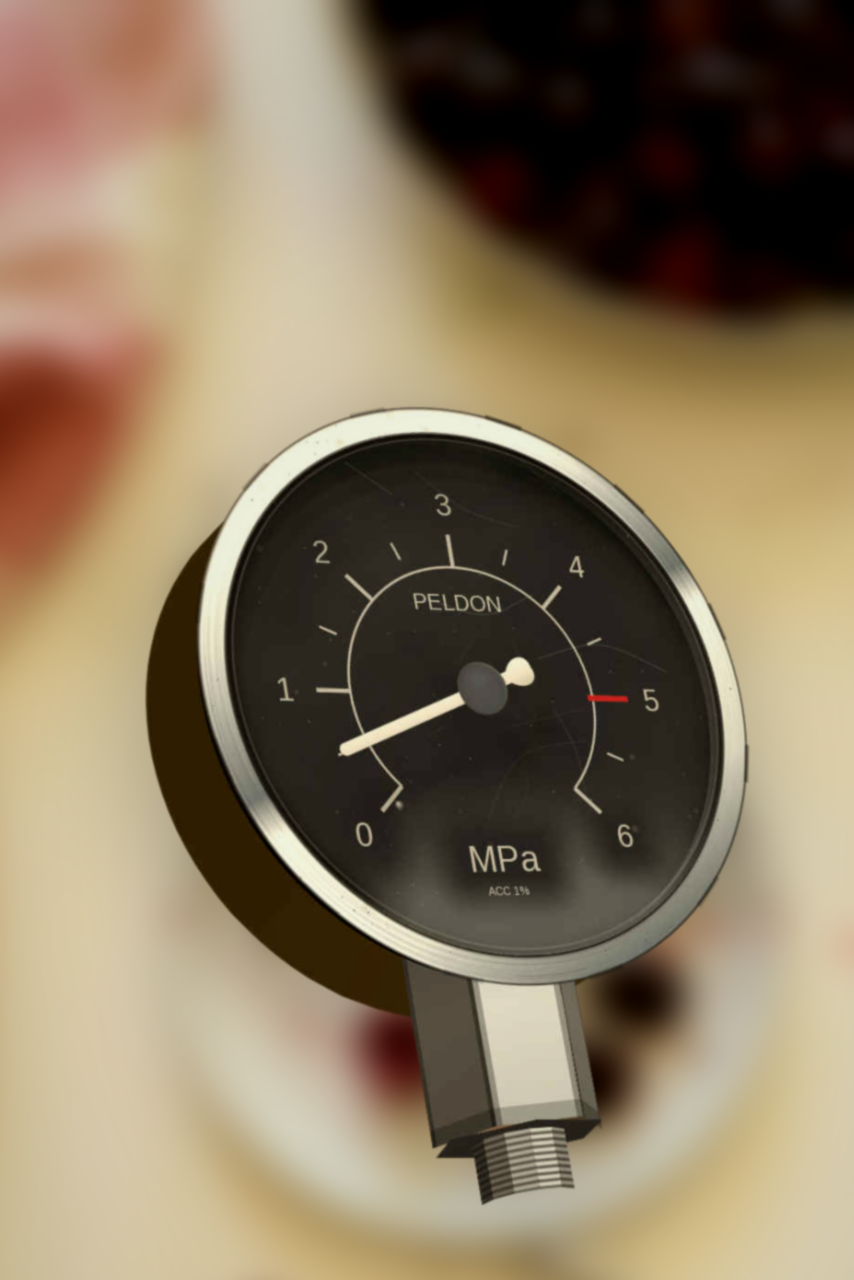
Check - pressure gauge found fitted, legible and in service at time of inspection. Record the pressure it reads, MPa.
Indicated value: 0.5 MPa
